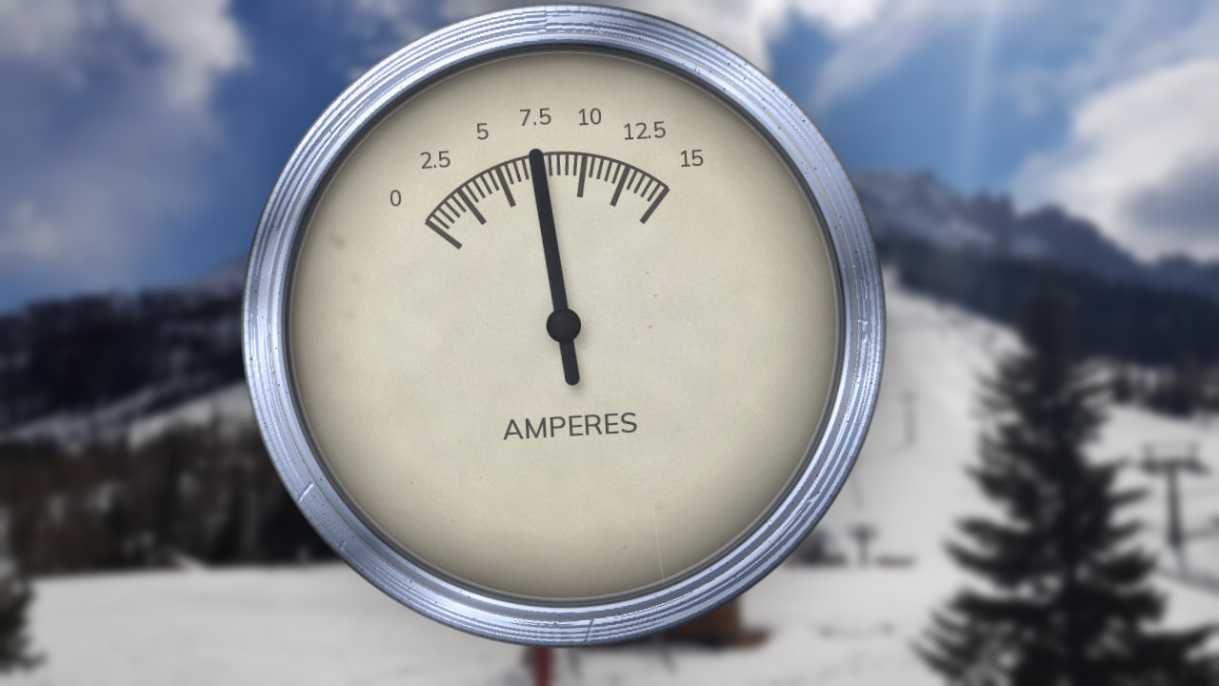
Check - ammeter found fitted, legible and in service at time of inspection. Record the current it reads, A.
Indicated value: 7.25 A
